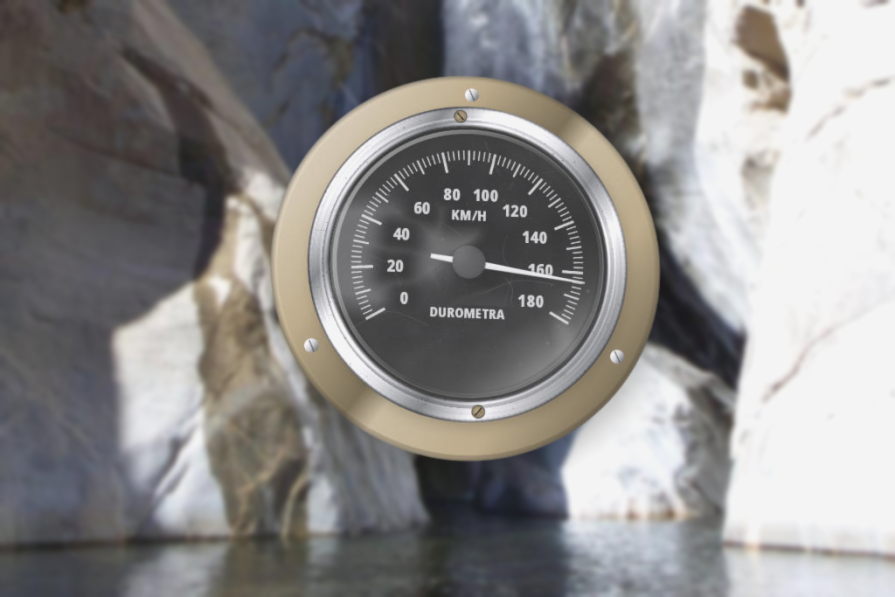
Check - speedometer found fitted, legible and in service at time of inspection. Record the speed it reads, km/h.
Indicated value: 164 km/h
